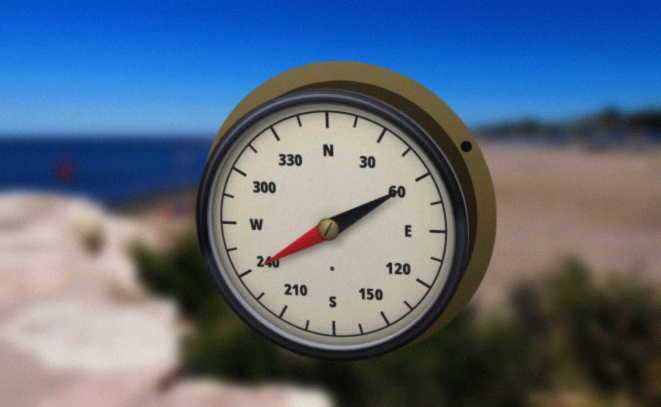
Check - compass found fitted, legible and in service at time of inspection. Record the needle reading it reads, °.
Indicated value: 240 °
